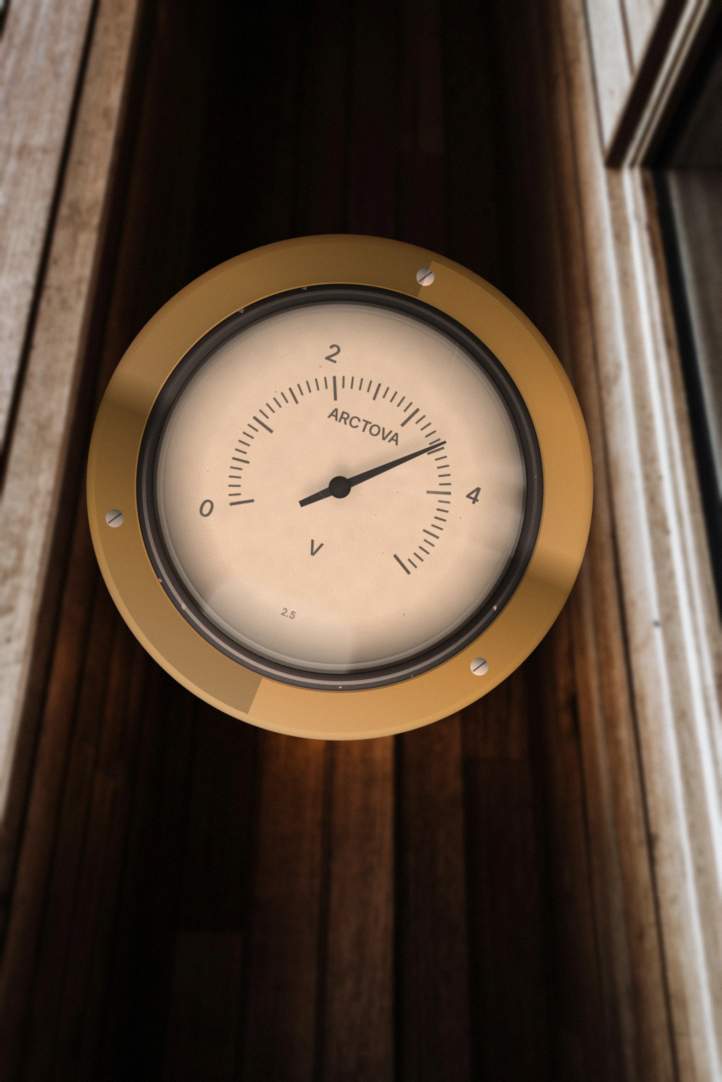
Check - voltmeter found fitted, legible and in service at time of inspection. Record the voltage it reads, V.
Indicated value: 3.45 V
